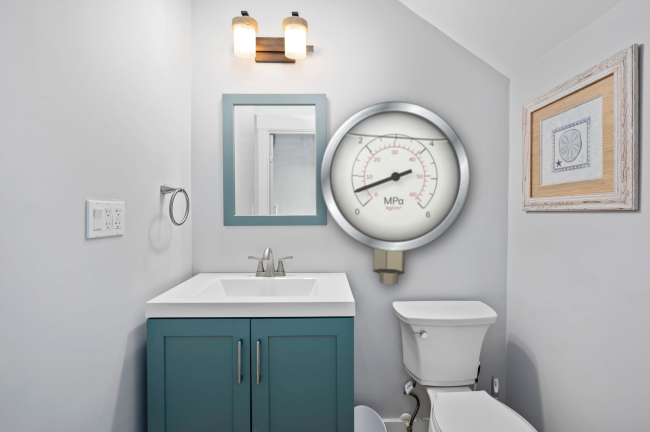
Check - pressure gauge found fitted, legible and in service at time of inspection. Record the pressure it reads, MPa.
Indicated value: 0.5 MPa
